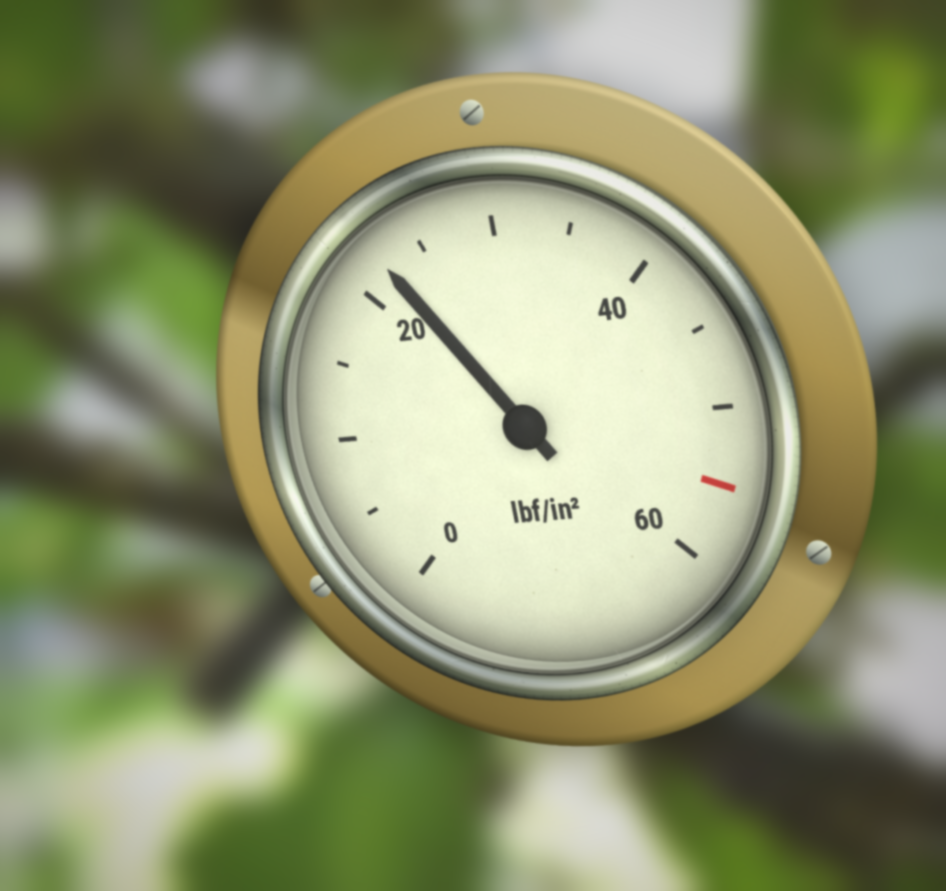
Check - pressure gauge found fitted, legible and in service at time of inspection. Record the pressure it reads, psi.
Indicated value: 22.5 psi
